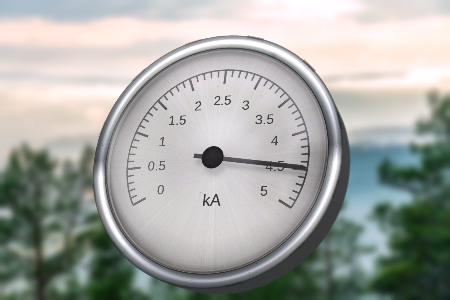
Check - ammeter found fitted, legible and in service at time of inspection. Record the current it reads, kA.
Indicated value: 4.5 kA
